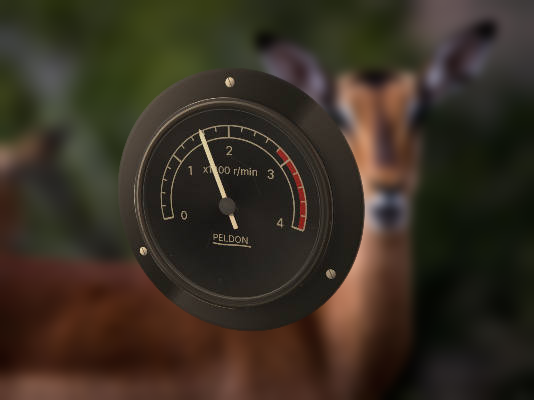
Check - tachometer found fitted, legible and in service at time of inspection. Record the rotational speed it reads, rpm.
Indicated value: 1600 rpm
